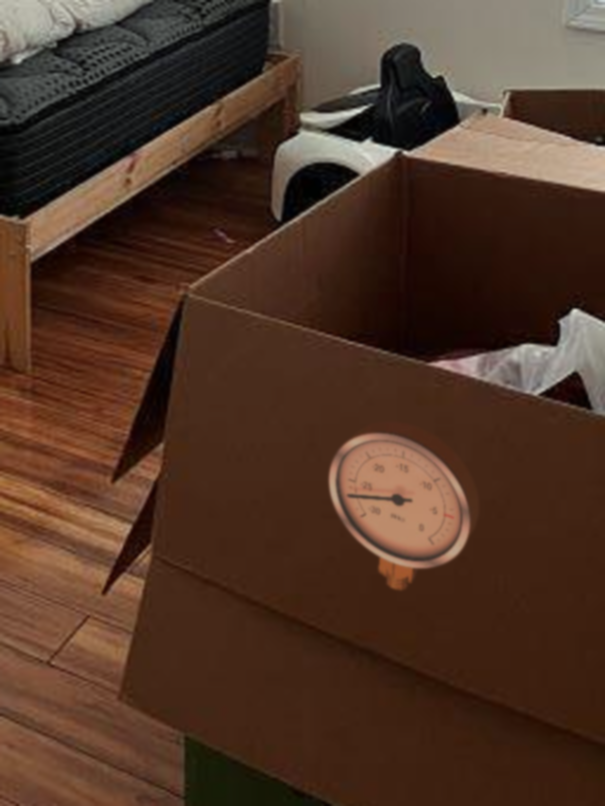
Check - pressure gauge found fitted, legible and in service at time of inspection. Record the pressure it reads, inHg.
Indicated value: -27 inHg
